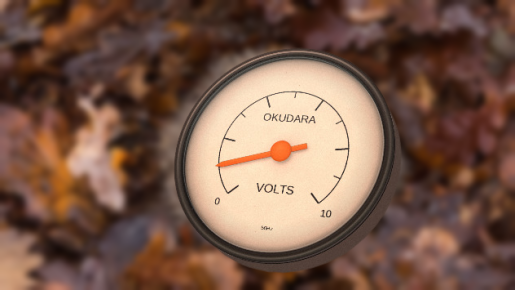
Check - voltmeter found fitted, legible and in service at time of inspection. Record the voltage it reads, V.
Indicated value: 1 V
